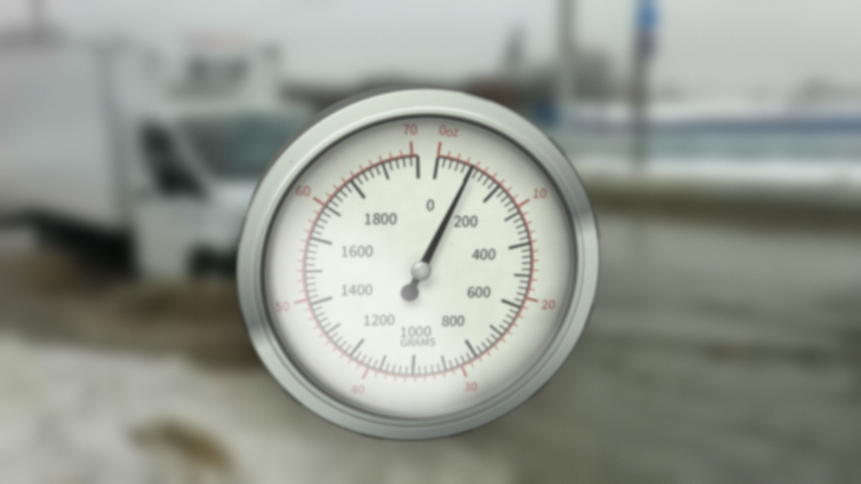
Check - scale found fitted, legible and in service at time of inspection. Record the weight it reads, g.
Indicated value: 100 g
